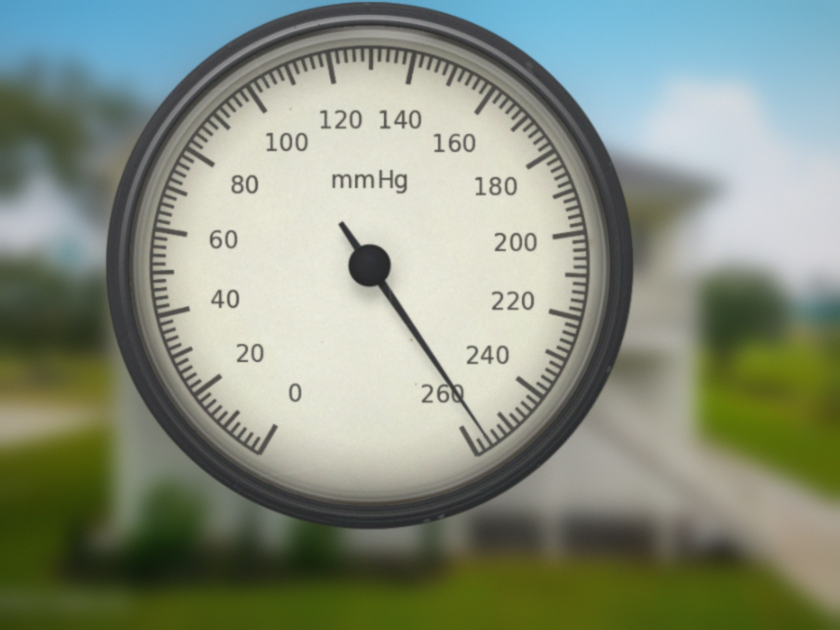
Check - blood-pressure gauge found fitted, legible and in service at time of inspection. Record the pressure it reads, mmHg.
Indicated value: 256 mmHg
